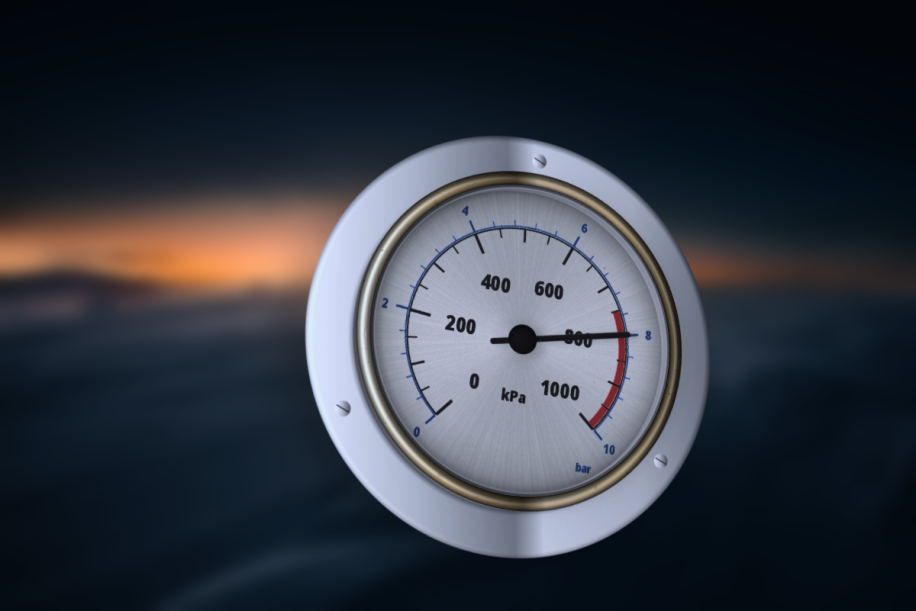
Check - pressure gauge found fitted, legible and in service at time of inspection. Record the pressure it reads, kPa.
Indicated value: 800 kPa
